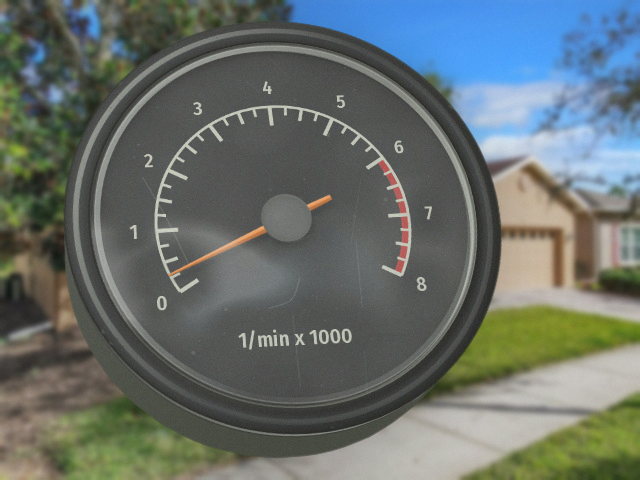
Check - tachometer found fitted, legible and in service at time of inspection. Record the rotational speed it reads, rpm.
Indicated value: 250 rpm
